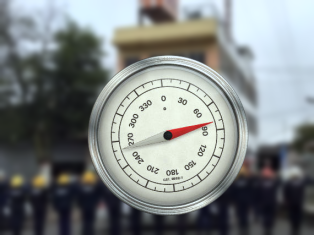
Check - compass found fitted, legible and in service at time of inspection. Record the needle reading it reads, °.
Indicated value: 80 °
